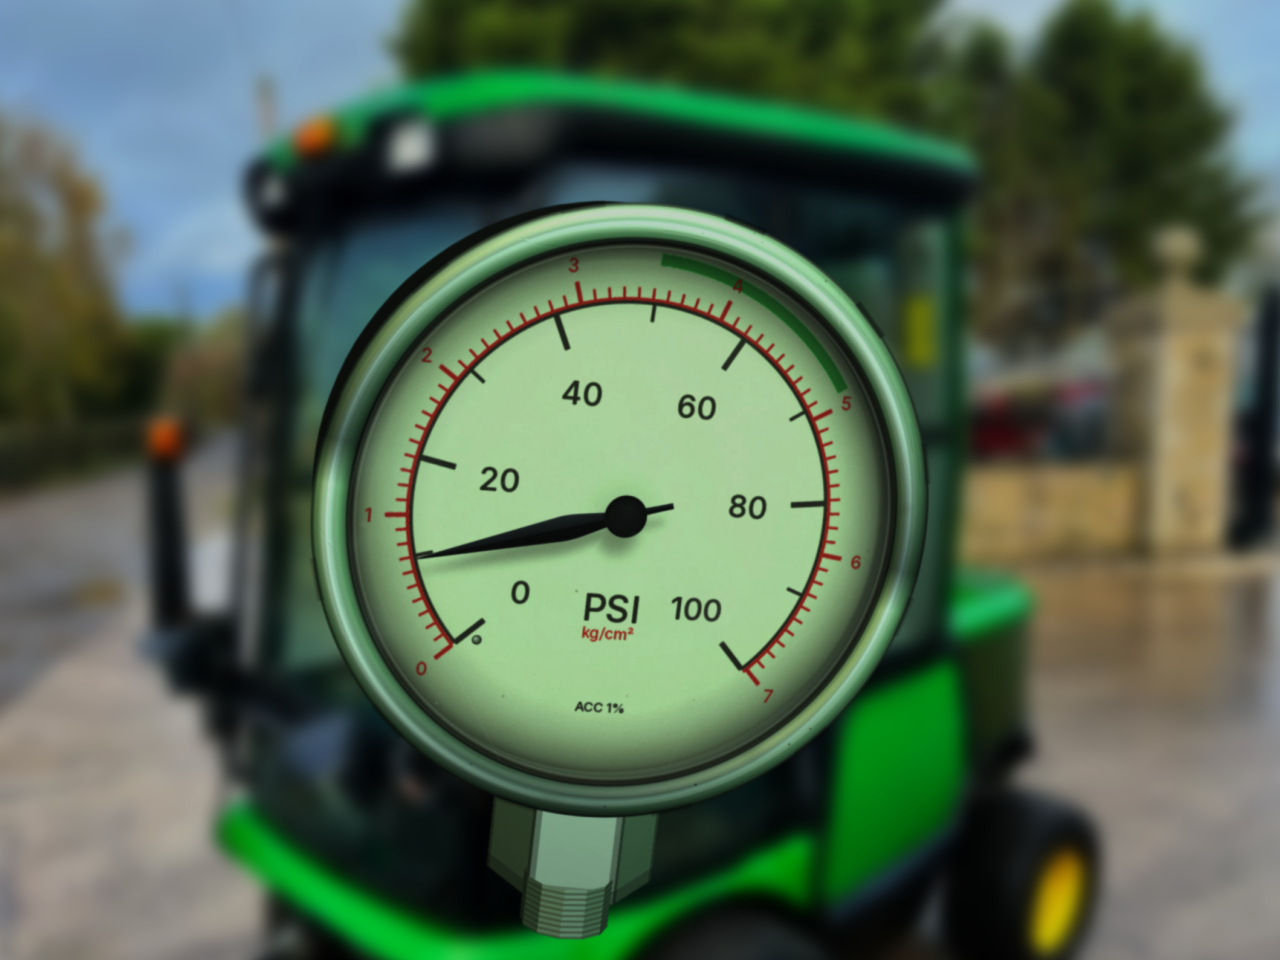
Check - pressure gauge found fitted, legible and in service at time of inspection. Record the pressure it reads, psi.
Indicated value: 10 psi
